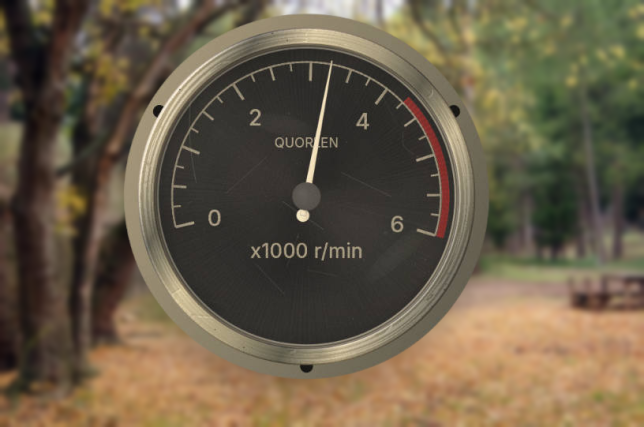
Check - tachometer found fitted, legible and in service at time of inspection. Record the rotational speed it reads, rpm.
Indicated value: 3250 rpm
